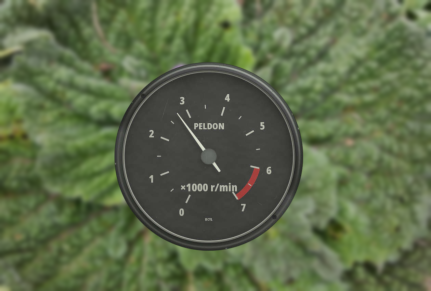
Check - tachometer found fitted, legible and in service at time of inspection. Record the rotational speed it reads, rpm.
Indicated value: 2750 rpm
